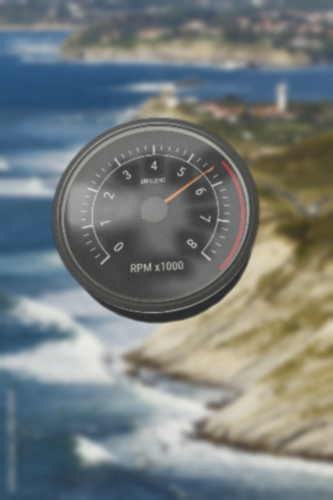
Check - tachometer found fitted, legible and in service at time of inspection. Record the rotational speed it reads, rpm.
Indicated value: 5600 rpm
